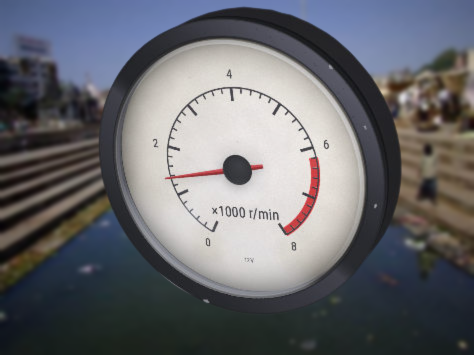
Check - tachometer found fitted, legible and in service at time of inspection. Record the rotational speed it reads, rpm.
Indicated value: 1400 rpm
